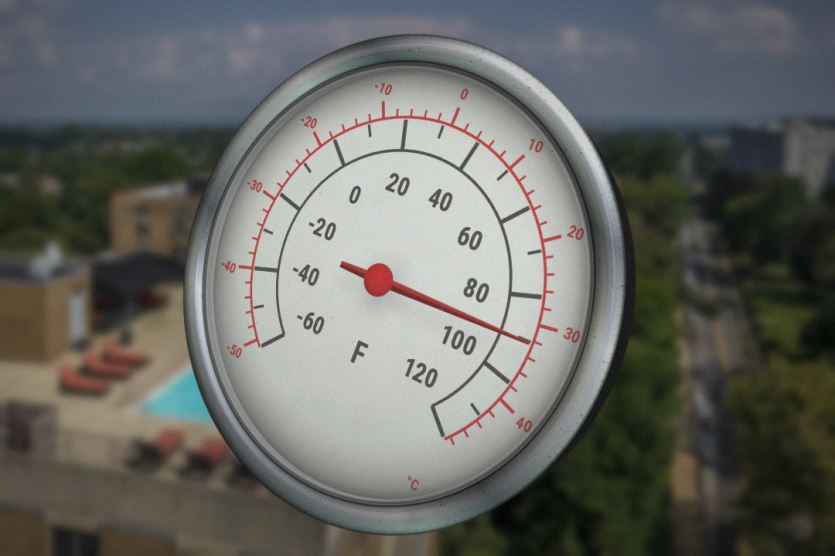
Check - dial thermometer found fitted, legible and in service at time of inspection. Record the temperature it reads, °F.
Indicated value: 90 °F
